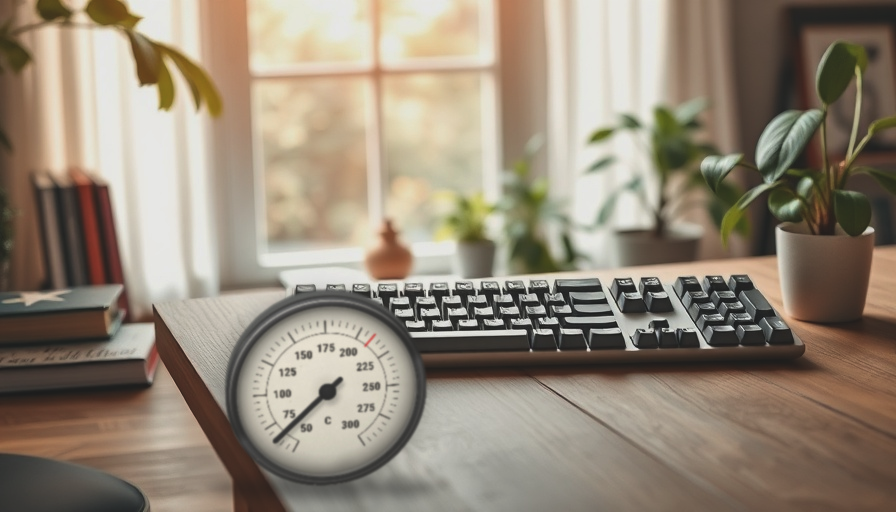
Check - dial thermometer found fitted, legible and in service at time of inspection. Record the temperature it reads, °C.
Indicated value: 65 °C
